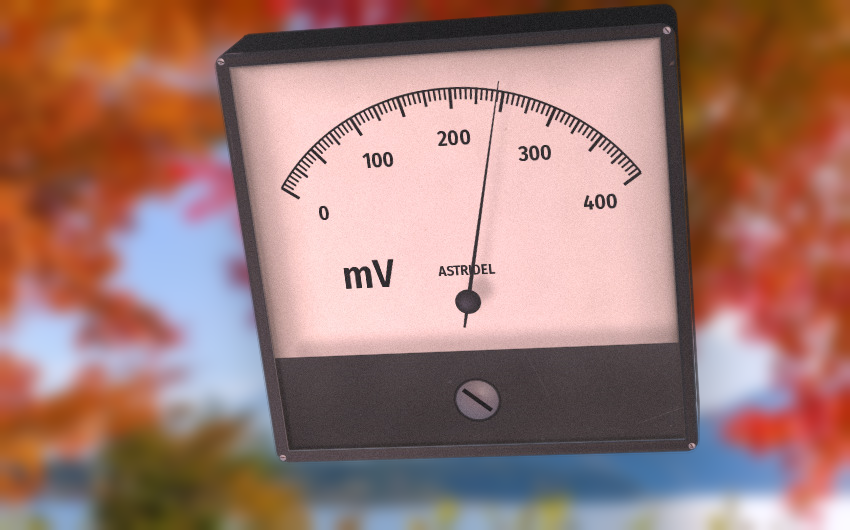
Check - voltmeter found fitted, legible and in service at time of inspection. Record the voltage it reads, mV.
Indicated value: 245 mV
